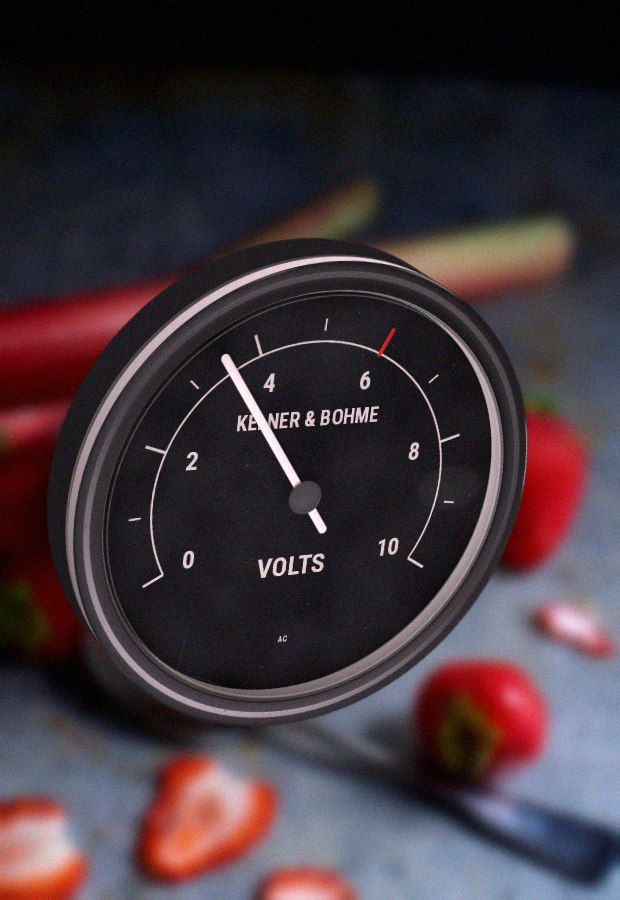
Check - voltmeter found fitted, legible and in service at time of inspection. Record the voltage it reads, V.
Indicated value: 3.5 V
